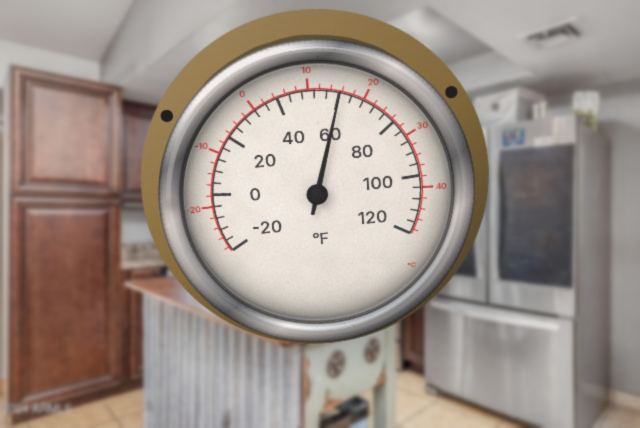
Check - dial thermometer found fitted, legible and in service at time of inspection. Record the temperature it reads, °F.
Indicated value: 60 °F
